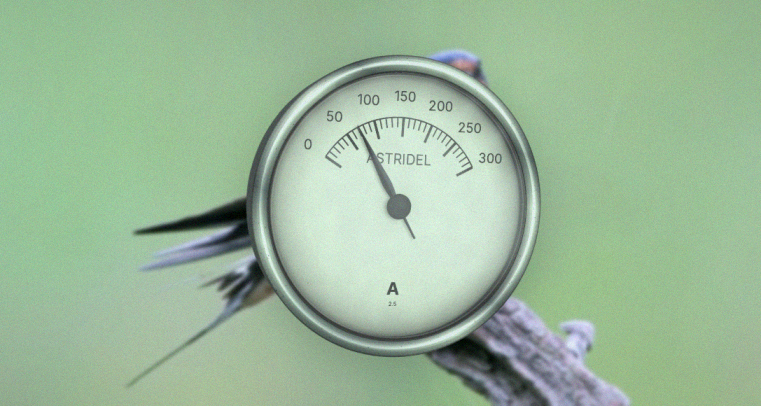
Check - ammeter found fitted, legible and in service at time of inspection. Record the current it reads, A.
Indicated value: 70 A
